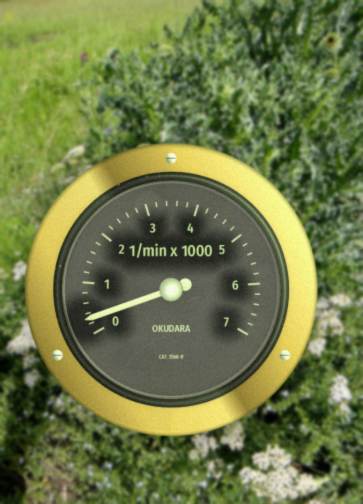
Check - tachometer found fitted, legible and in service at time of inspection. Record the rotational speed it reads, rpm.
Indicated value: 300 rpm
